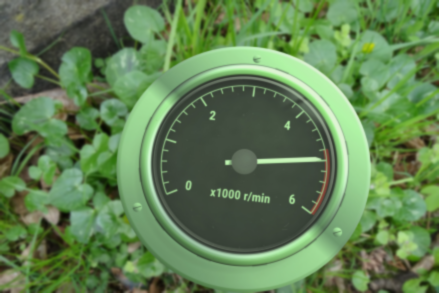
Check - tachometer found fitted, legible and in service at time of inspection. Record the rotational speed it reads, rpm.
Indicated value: 5000 rpm
